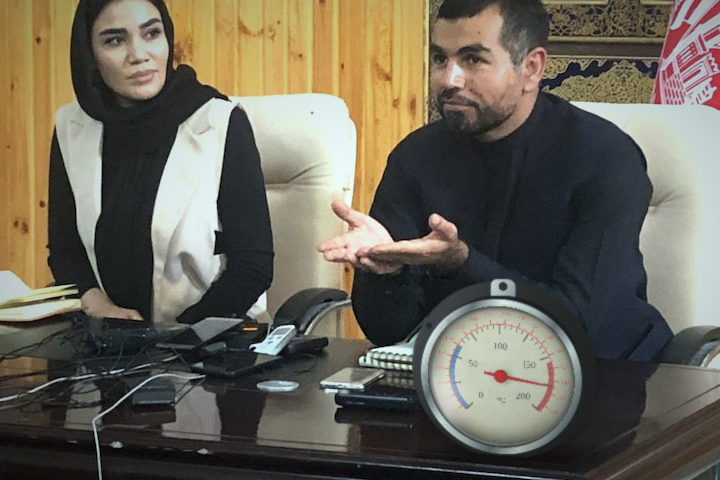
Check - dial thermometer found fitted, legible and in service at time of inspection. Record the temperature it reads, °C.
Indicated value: 175 °C
